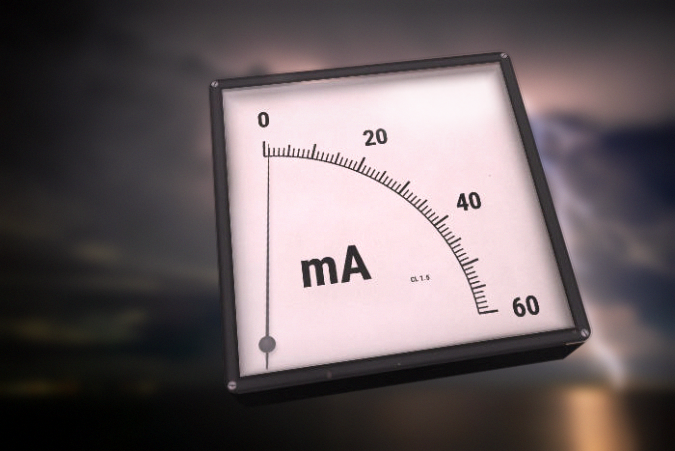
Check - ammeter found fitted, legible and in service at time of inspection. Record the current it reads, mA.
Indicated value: 1 mA
